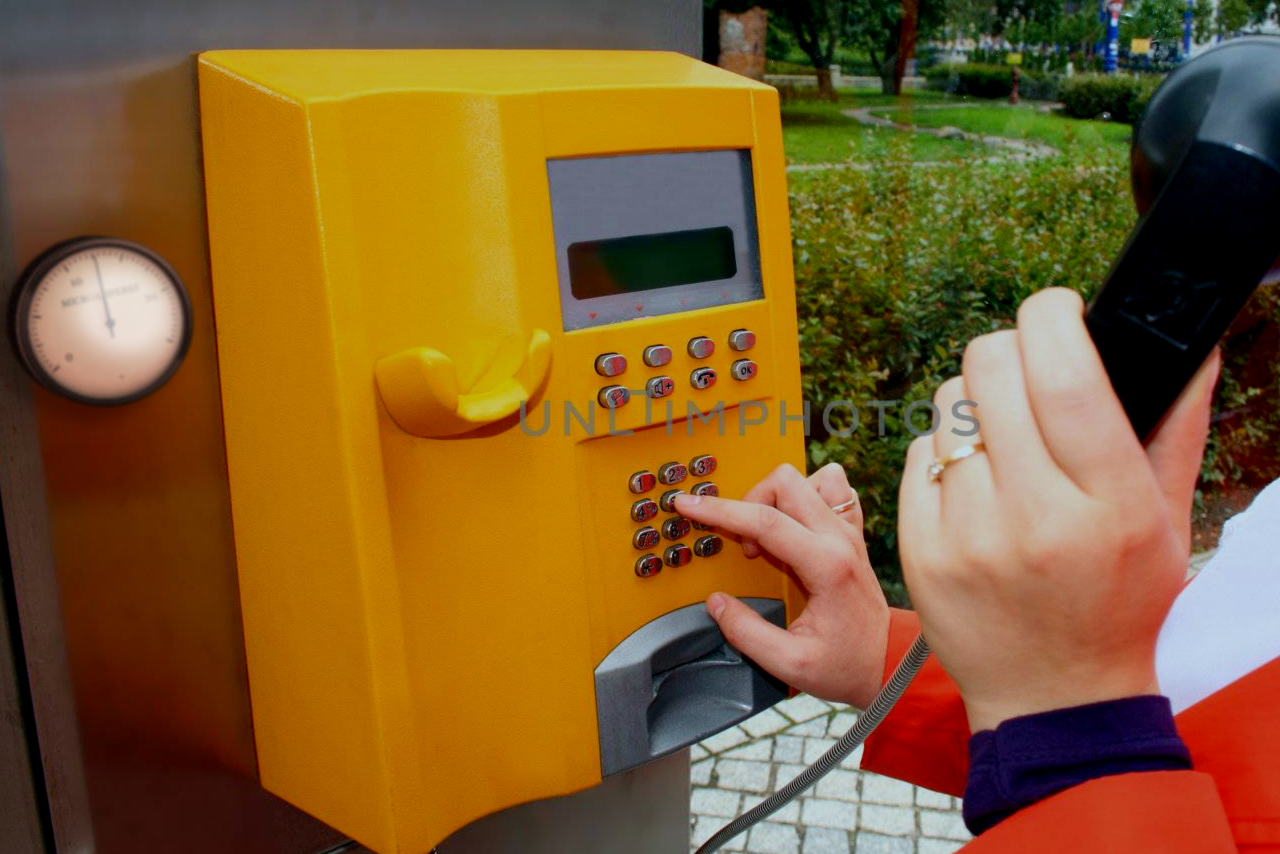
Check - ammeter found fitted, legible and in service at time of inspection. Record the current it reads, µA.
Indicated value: 12.5 µA
